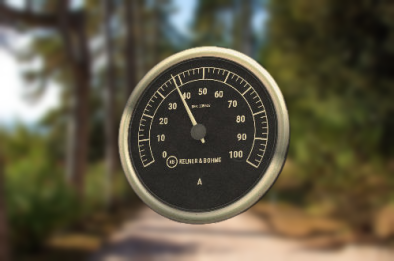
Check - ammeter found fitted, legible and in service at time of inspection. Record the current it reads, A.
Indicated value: 38 A
